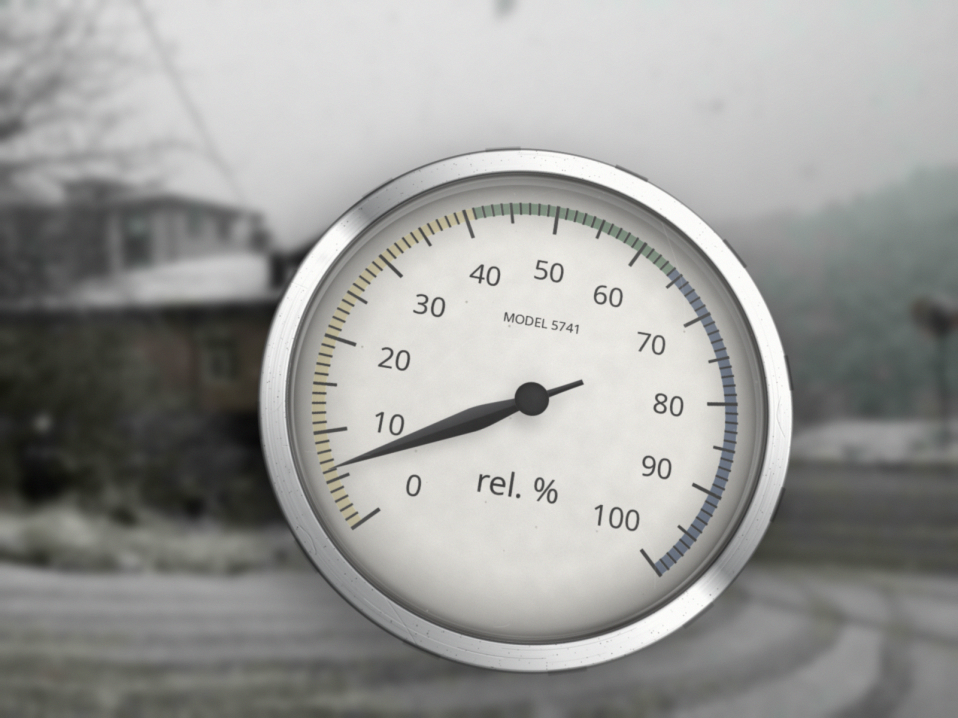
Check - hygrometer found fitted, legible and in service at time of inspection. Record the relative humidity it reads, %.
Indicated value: 6 %
